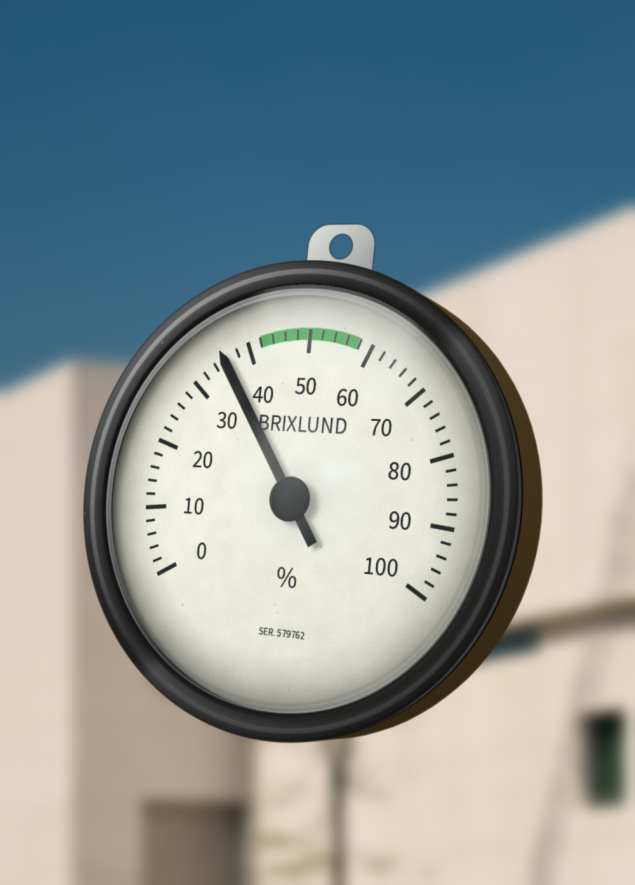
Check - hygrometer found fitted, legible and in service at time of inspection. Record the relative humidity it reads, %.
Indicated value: 36 %
